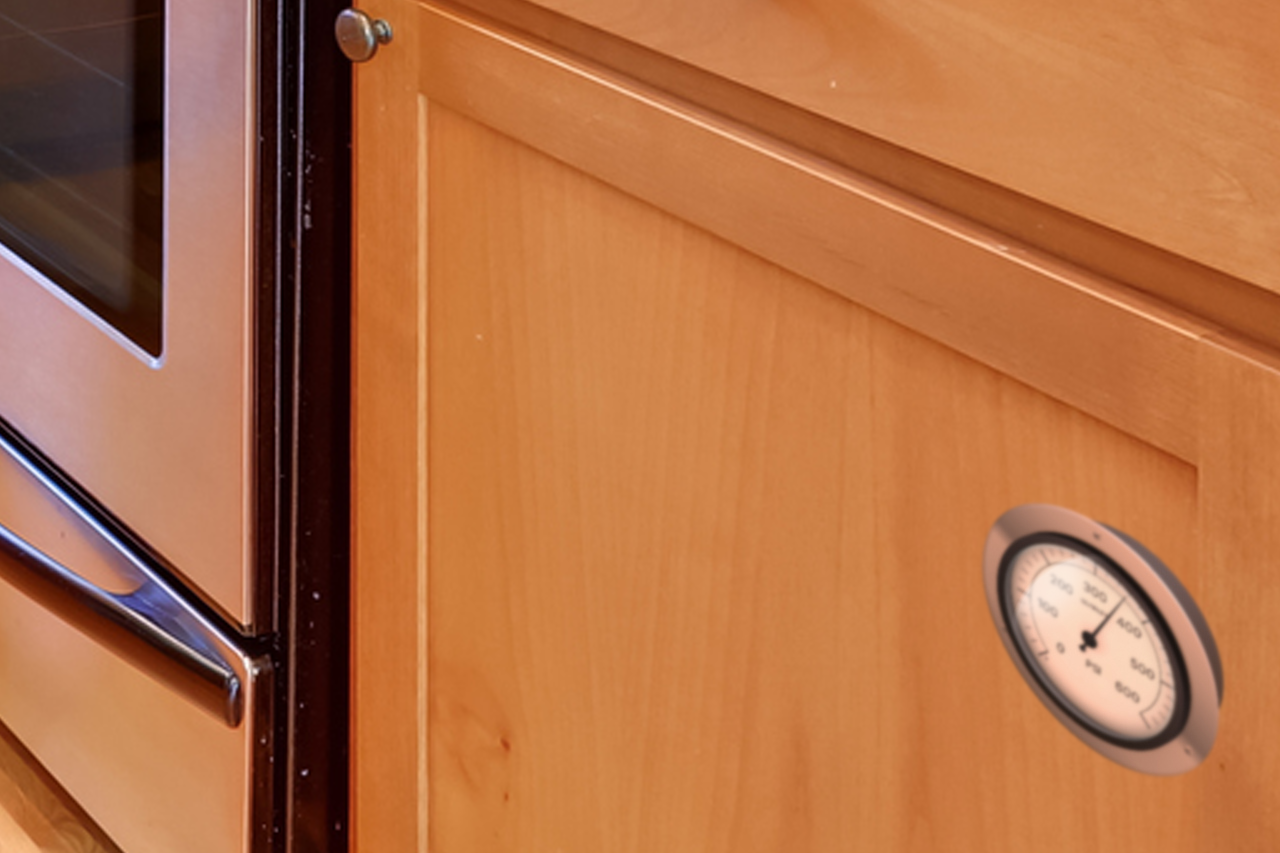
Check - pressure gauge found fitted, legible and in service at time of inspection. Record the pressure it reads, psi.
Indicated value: 360 psi
